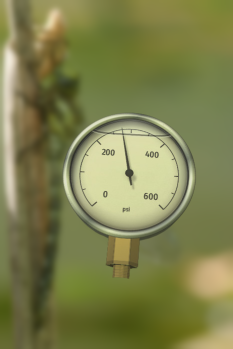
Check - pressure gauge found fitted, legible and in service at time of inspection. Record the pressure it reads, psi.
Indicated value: 275 psi
